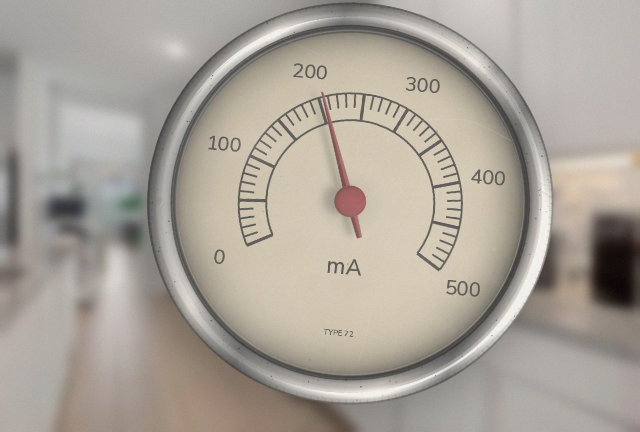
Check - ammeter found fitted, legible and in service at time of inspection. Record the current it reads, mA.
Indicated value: 205 mA
